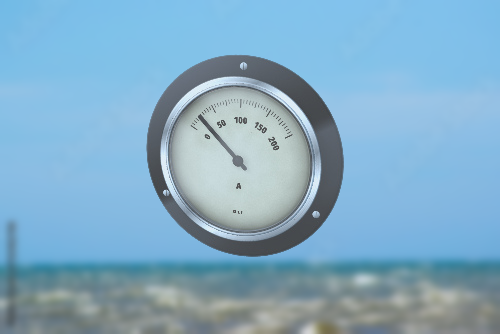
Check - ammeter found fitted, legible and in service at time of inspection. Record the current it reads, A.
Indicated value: 25 A
